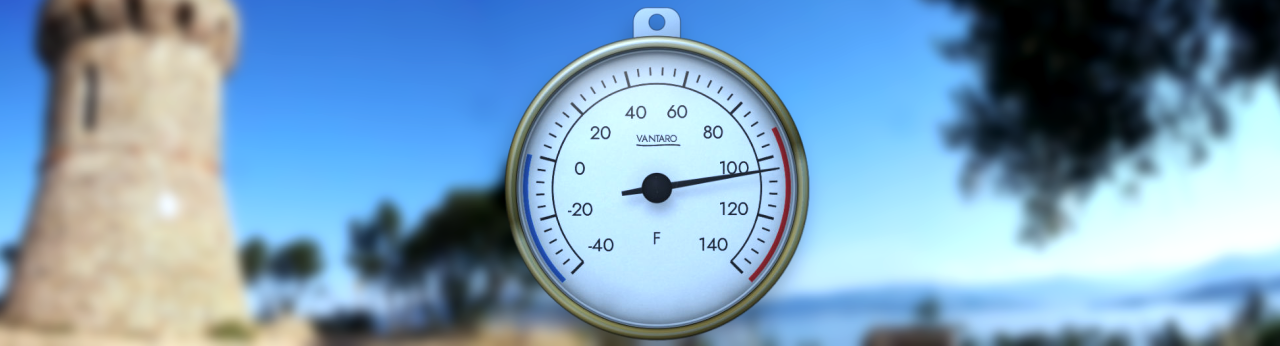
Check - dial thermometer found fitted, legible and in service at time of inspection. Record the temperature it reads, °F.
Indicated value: 104 °F
